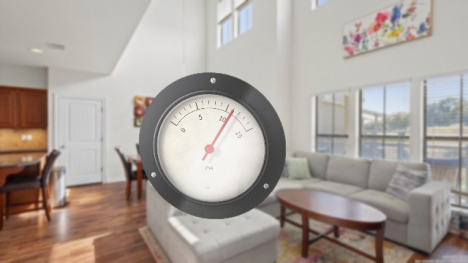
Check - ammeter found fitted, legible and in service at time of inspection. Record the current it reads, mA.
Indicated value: 11 mA
